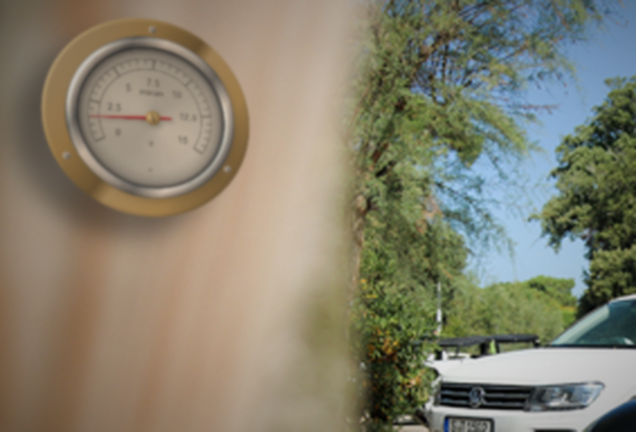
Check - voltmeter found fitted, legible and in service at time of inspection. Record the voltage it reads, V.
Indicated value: 1.5 V
